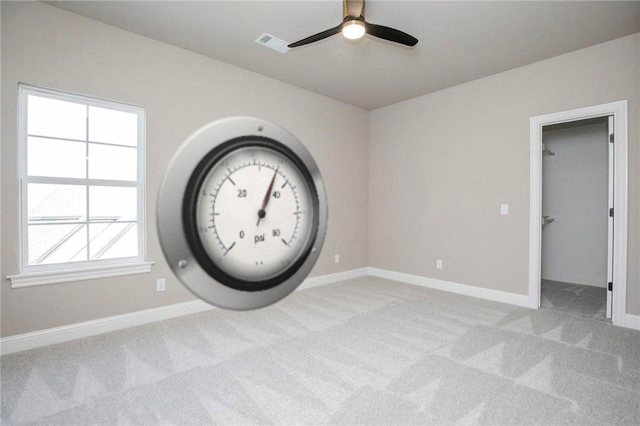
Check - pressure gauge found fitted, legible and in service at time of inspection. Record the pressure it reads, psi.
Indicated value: 35 psi
